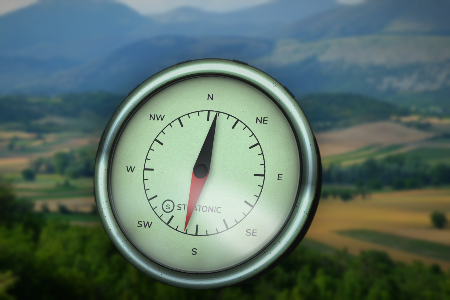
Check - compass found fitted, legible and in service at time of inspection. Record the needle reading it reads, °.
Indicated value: 190 °
